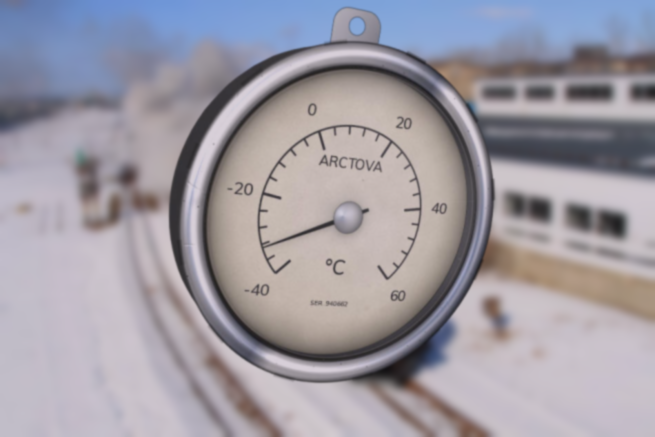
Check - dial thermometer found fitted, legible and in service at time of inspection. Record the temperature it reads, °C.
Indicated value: -32 °C
